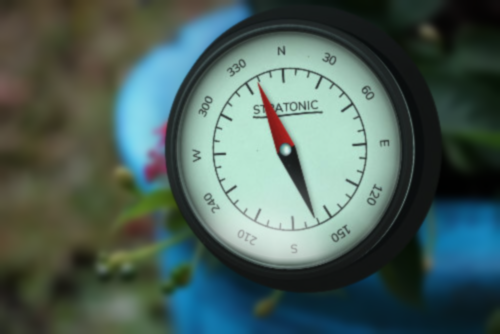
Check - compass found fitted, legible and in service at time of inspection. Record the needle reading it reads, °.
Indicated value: 340 °
